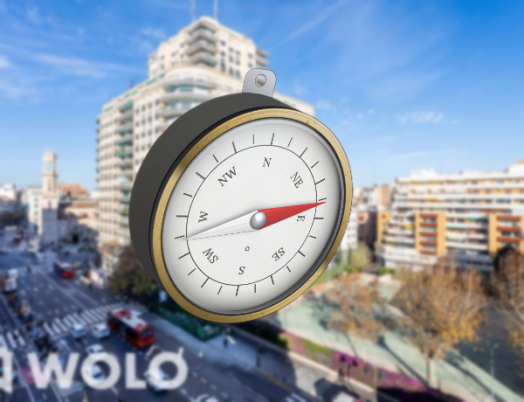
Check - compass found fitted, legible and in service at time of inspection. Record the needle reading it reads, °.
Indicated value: 75 °
